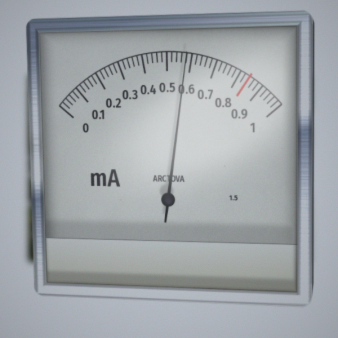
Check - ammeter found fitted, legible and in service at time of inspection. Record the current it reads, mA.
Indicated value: 0.58 mA
